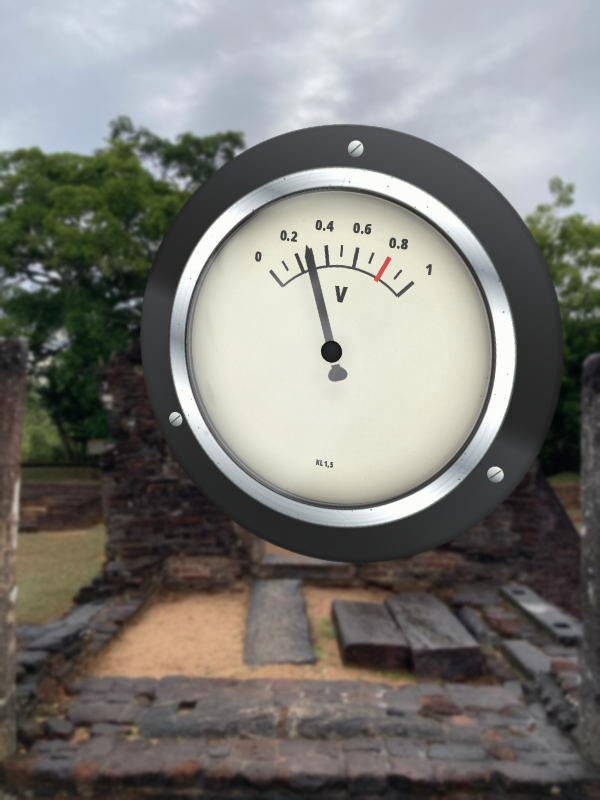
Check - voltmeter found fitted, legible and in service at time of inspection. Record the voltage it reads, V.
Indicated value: 0.3 V
